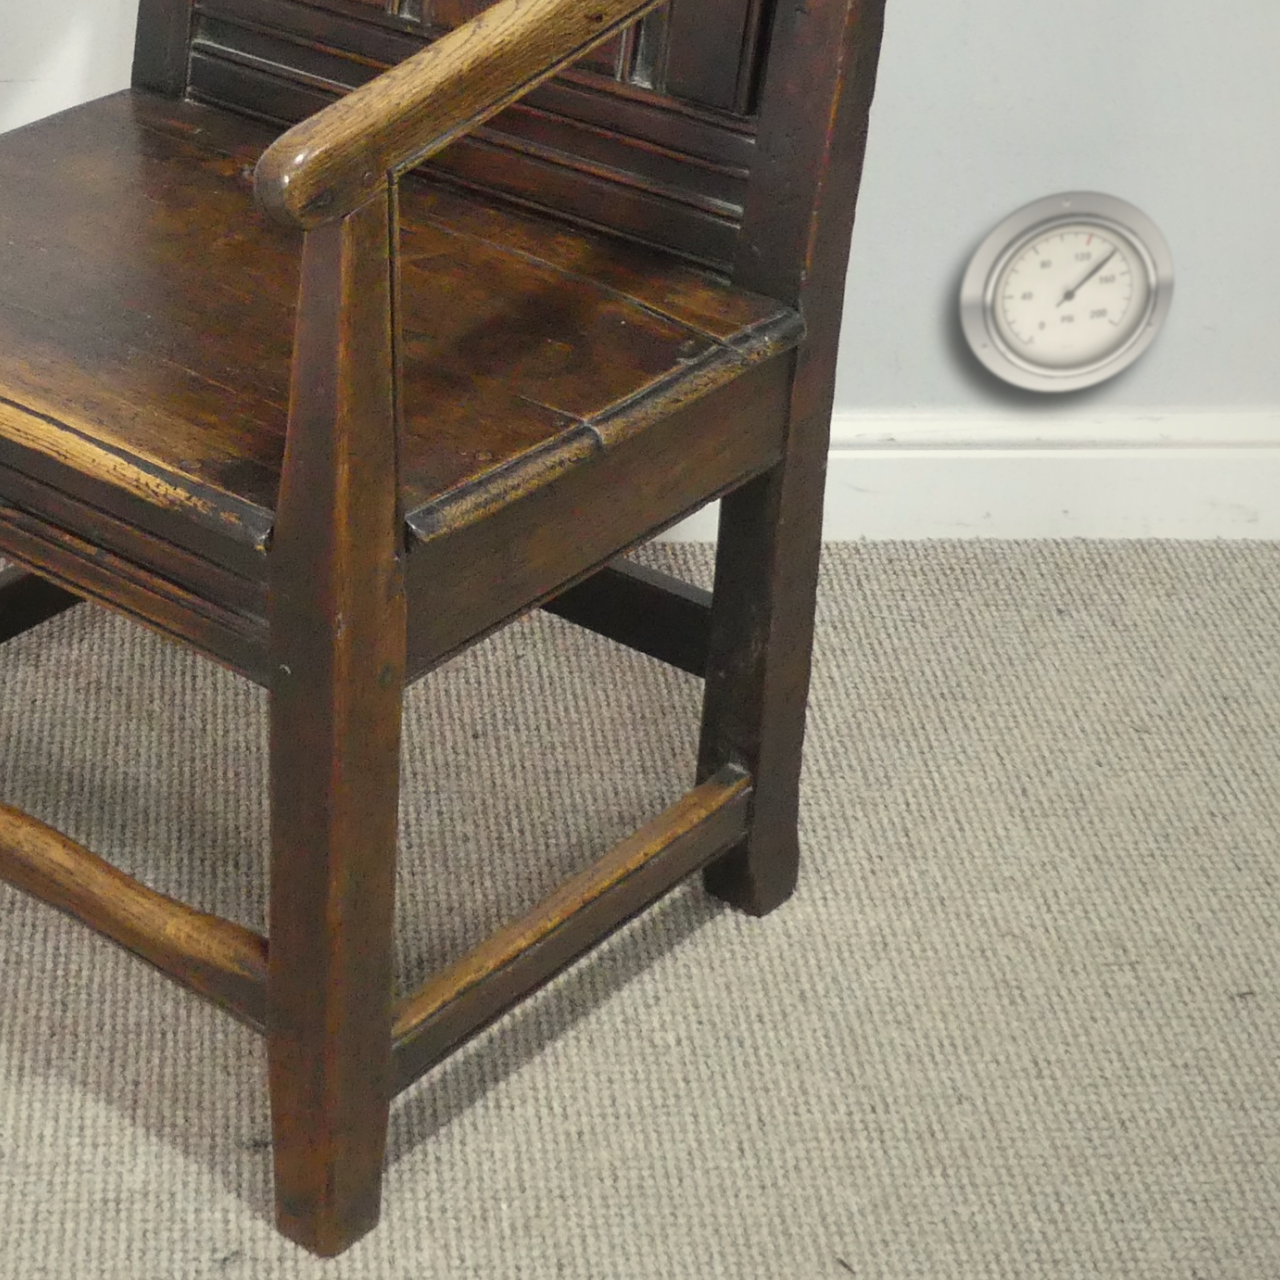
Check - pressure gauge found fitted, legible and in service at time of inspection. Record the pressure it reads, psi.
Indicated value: 140 psi
